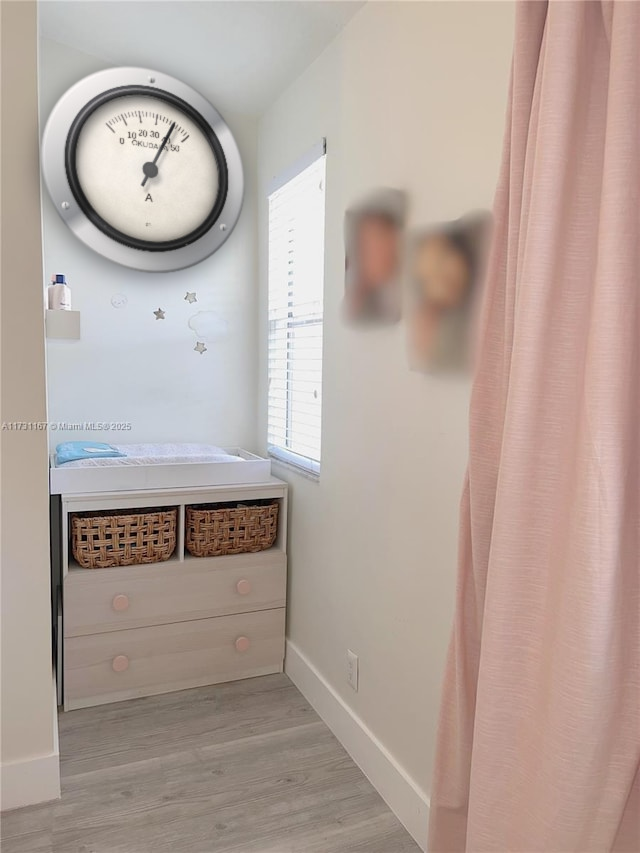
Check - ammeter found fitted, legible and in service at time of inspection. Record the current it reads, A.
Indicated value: 40 A
